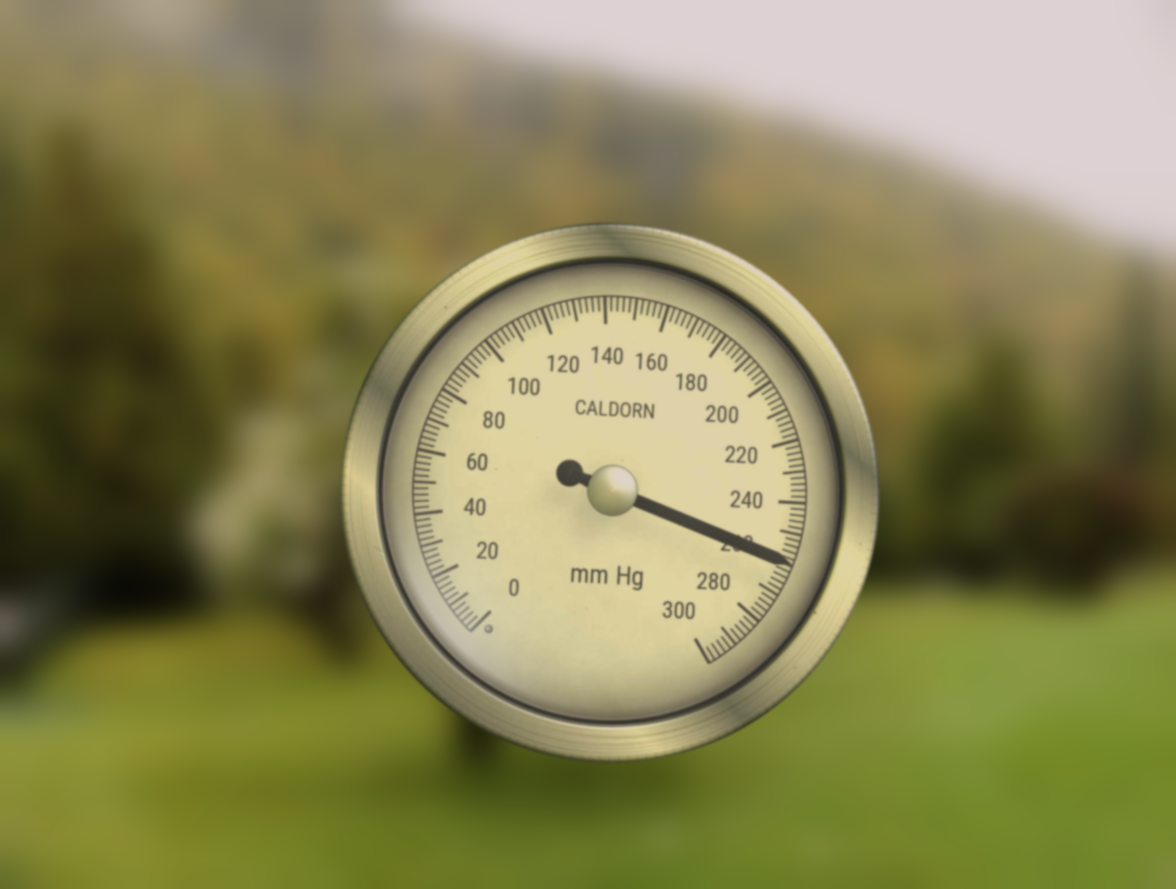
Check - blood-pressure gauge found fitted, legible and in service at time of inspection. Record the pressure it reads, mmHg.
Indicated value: 260 mmHg
